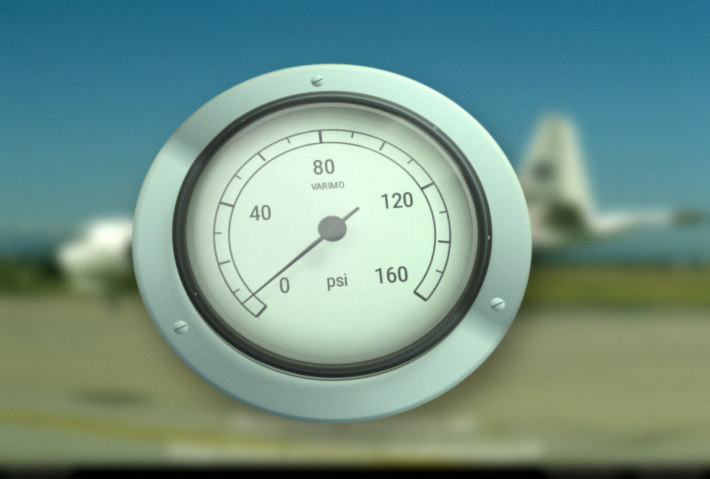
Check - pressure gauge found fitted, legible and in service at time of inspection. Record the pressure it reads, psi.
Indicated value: 5 psi
